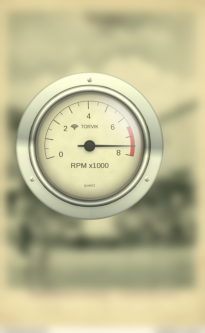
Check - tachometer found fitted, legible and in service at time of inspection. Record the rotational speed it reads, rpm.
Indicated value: 7500 rpm
